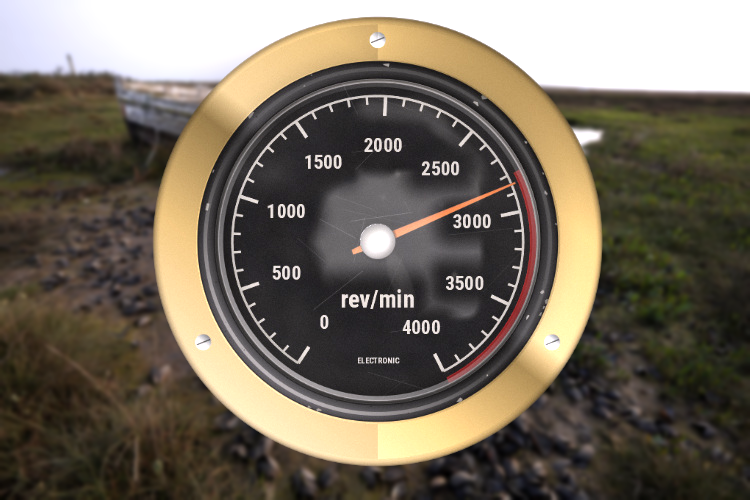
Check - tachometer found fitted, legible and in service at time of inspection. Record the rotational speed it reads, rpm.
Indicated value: 2850 rpm
